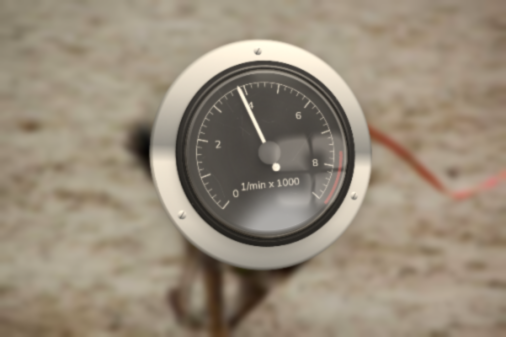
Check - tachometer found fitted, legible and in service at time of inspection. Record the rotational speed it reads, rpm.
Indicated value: 3800 rpm
